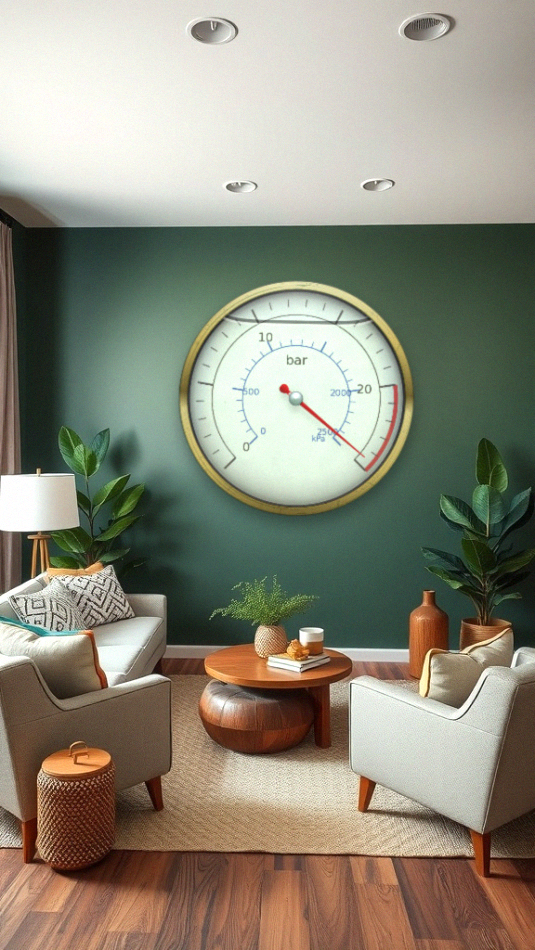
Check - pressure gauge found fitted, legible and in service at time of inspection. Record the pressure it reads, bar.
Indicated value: 24.5 bar
